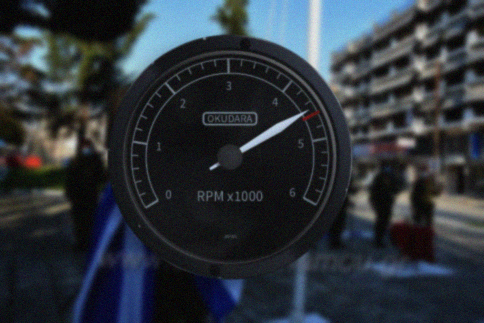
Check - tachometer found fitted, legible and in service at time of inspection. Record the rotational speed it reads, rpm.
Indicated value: 4500 rpm
